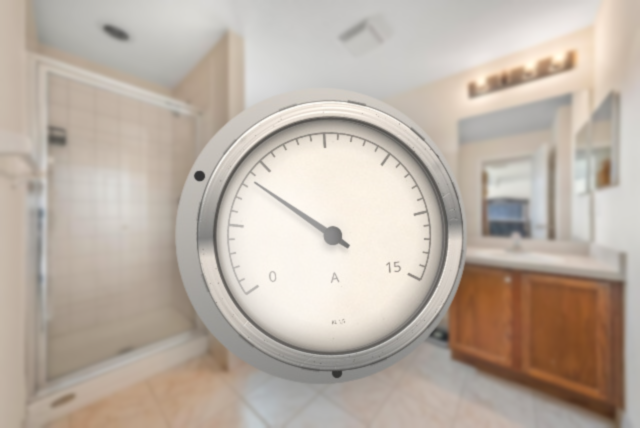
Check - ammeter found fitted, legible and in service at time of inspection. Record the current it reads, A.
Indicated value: 4.25 A
